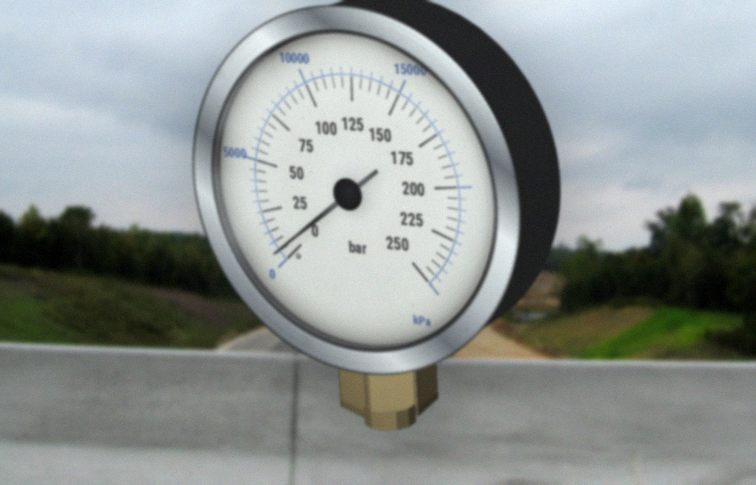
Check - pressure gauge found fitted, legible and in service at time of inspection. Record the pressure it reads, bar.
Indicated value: 5 bar
